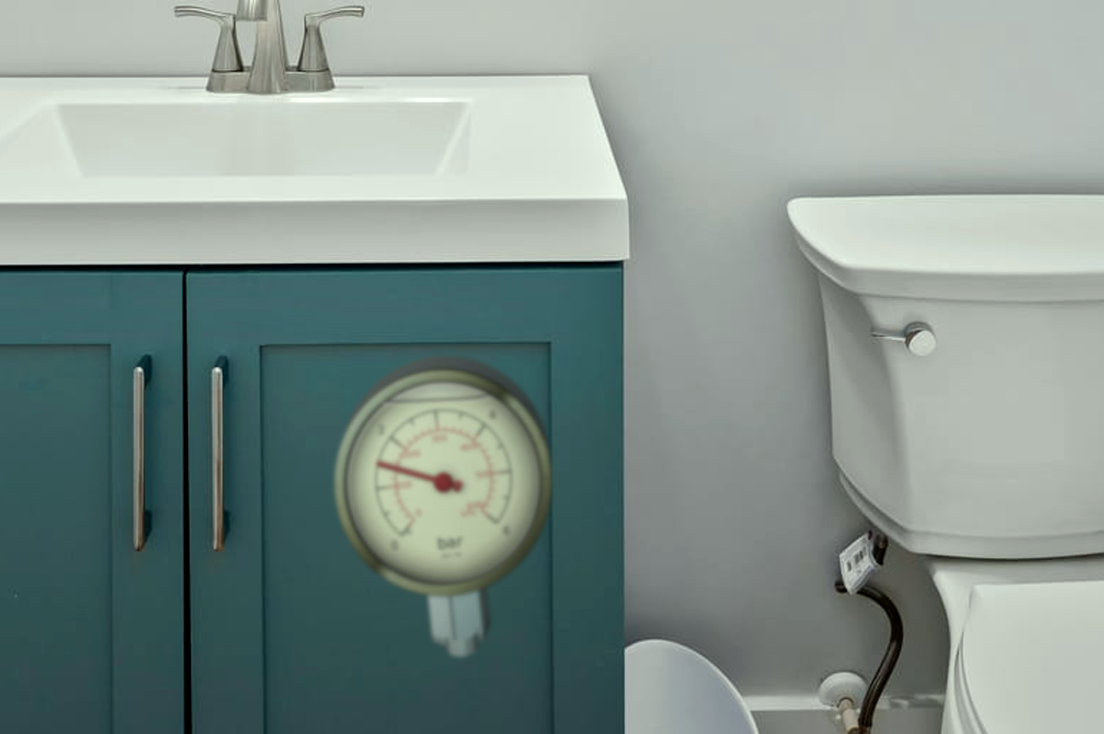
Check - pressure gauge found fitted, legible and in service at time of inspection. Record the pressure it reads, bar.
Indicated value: 1.5 bar
